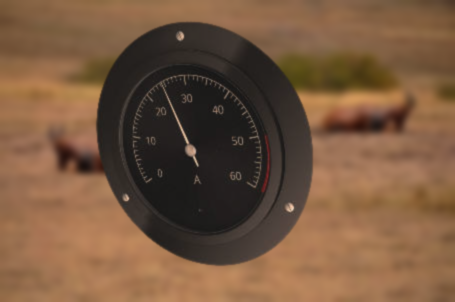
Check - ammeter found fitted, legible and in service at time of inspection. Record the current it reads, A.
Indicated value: 25 A
